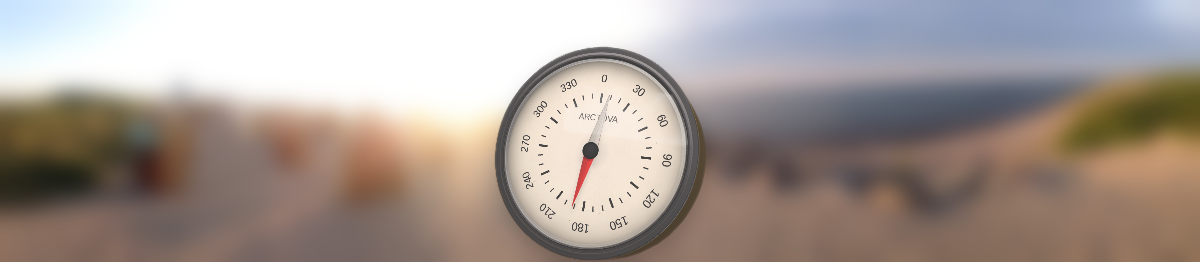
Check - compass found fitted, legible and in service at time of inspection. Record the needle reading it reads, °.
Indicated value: 190 °
